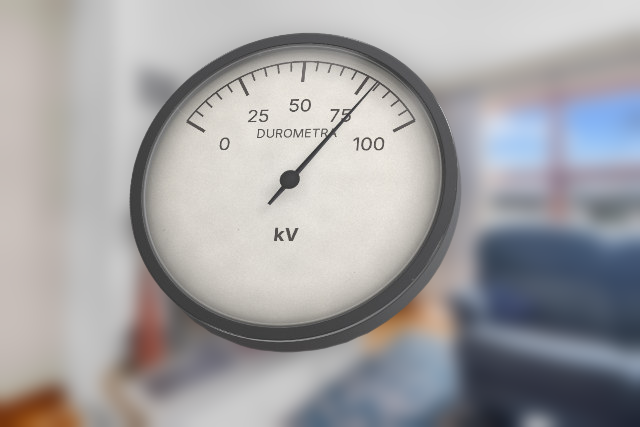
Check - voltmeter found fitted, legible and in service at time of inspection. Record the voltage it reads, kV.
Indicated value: 80 kV
